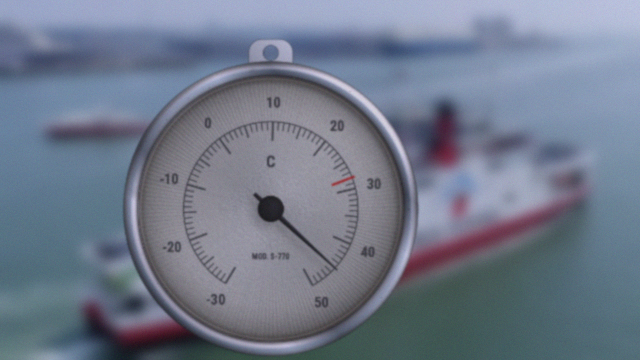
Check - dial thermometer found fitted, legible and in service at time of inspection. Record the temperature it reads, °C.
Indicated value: 45 °C
